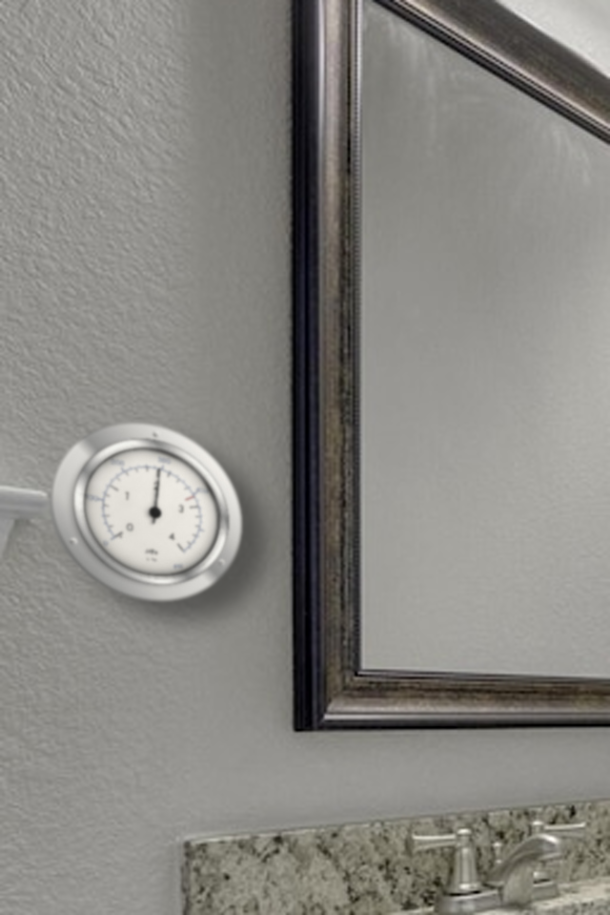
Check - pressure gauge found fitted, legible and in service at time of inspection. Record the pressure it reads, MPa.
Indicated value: 2 MPa
